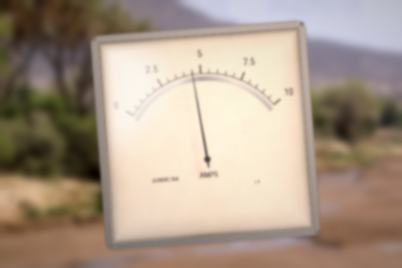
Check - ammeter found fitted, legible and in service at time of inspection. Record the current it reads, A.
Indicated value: 4.5 A
